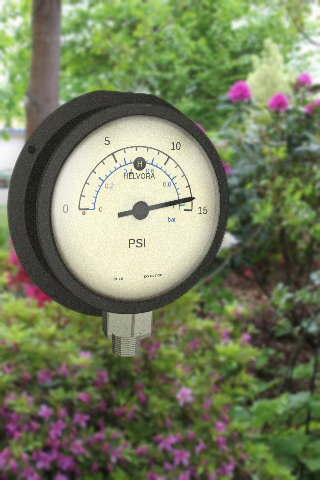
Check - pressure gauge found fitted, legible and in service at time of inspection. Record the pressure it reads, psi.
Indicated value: 14 psi
